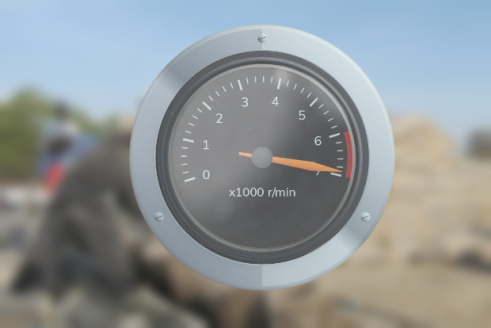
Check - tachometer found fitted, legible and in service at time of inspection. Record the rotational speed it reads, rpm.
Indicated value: 6900 rpm
